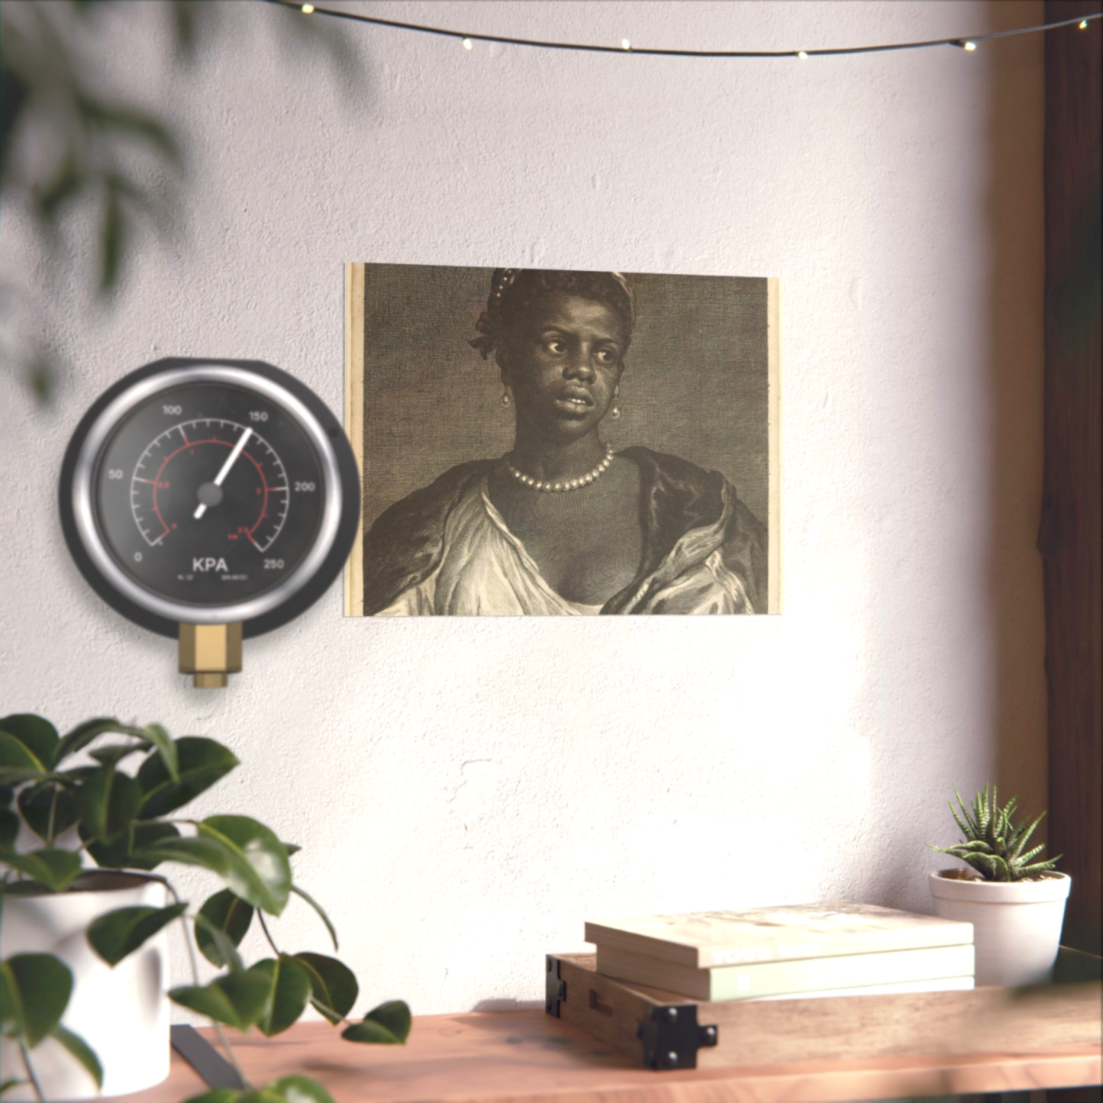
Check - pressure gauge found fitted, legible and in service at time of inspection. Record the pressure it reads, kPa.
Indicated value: 150 kPa
